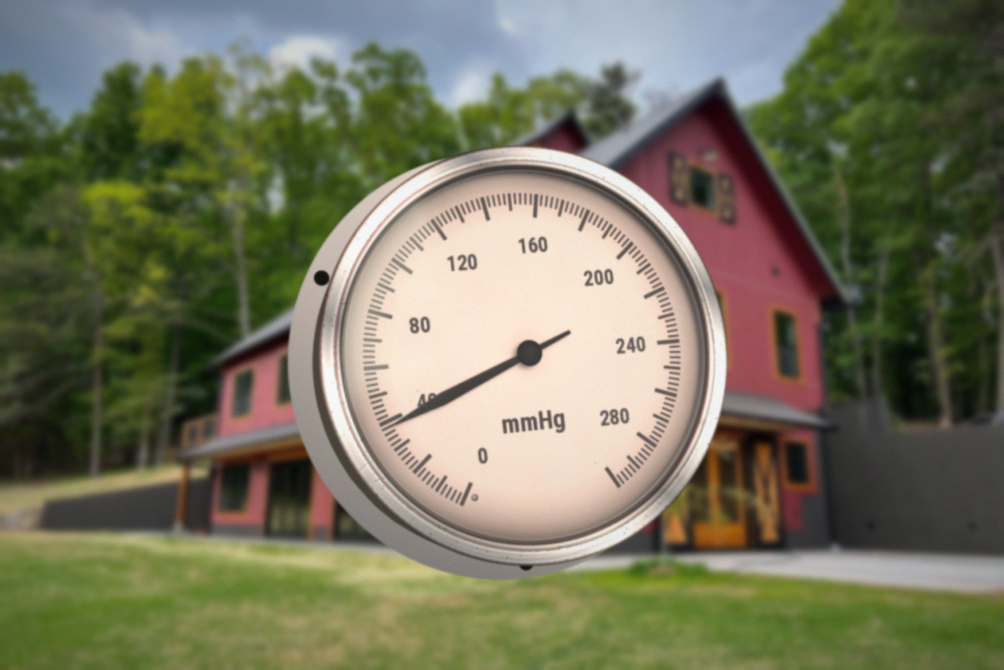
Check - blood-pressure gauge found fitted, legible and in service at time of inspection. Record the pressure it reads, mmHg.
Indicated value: 38 mmHg
